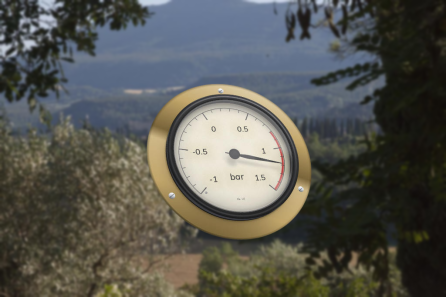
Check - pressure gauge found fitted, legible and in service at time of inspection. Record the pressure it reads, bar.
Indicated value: 1.2 bar
